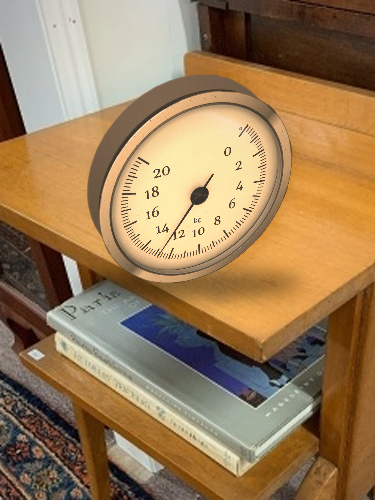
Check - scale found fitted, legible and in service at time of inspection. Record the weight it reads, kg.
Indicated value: 13 kg
